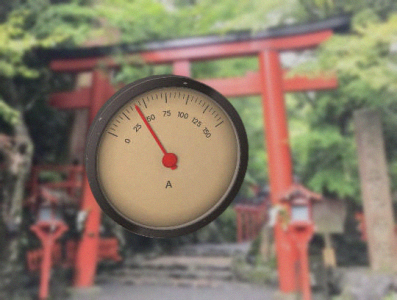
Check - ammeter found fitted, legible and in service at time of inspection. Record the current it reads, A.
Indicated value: 40 A
